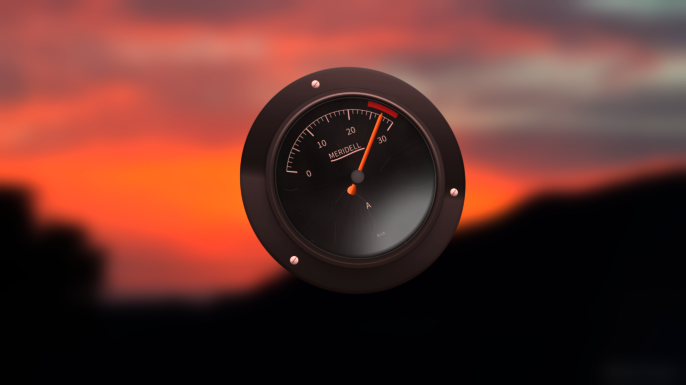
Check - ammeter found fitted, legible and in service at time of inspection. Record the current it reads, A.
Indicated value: 27 A
